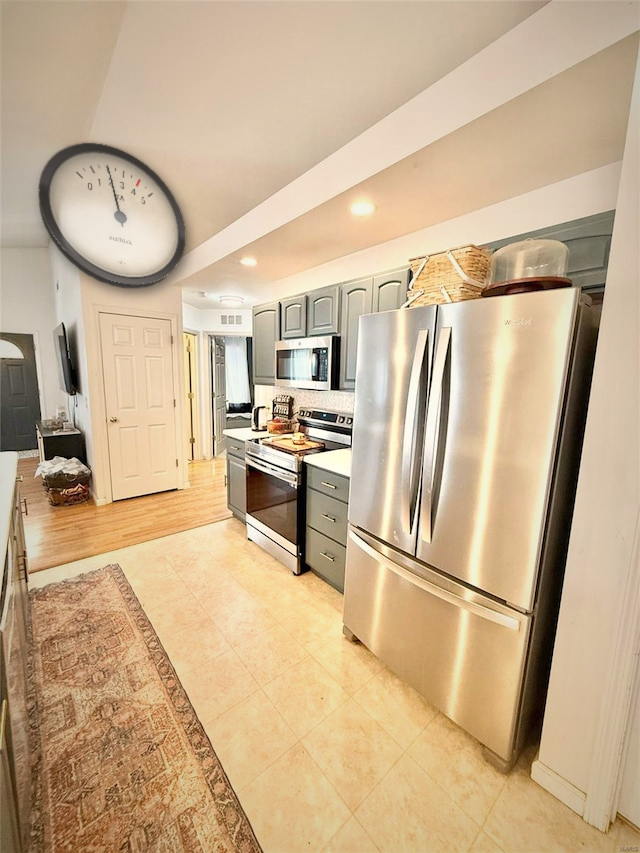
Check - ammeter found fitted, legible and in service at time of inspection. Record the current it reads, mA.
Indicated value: 2 mA
